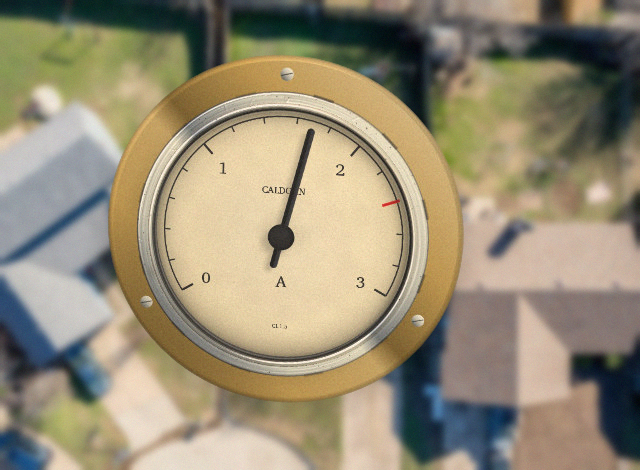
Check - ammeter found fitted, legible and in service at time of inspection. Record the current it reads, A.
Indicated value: 1.7 A
